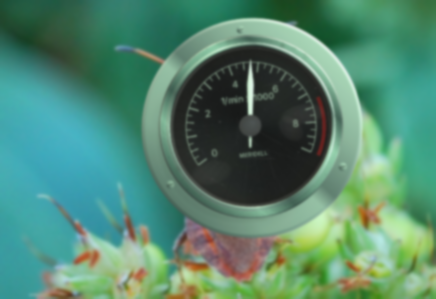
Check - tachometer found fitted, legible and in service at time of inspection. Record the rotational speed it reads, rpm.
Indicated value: 4750 rpm
